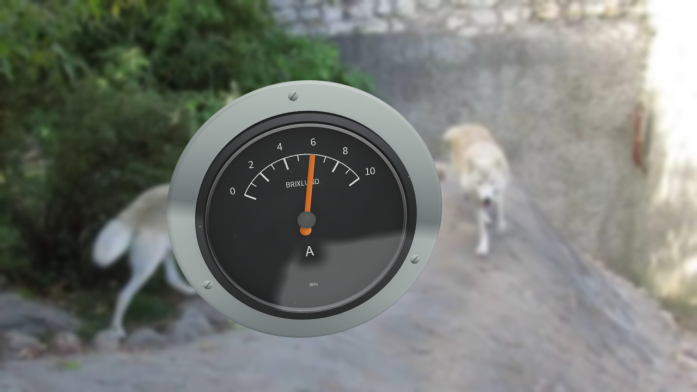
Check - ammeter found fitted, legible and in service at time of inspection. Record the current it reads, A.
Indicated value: 6 A
